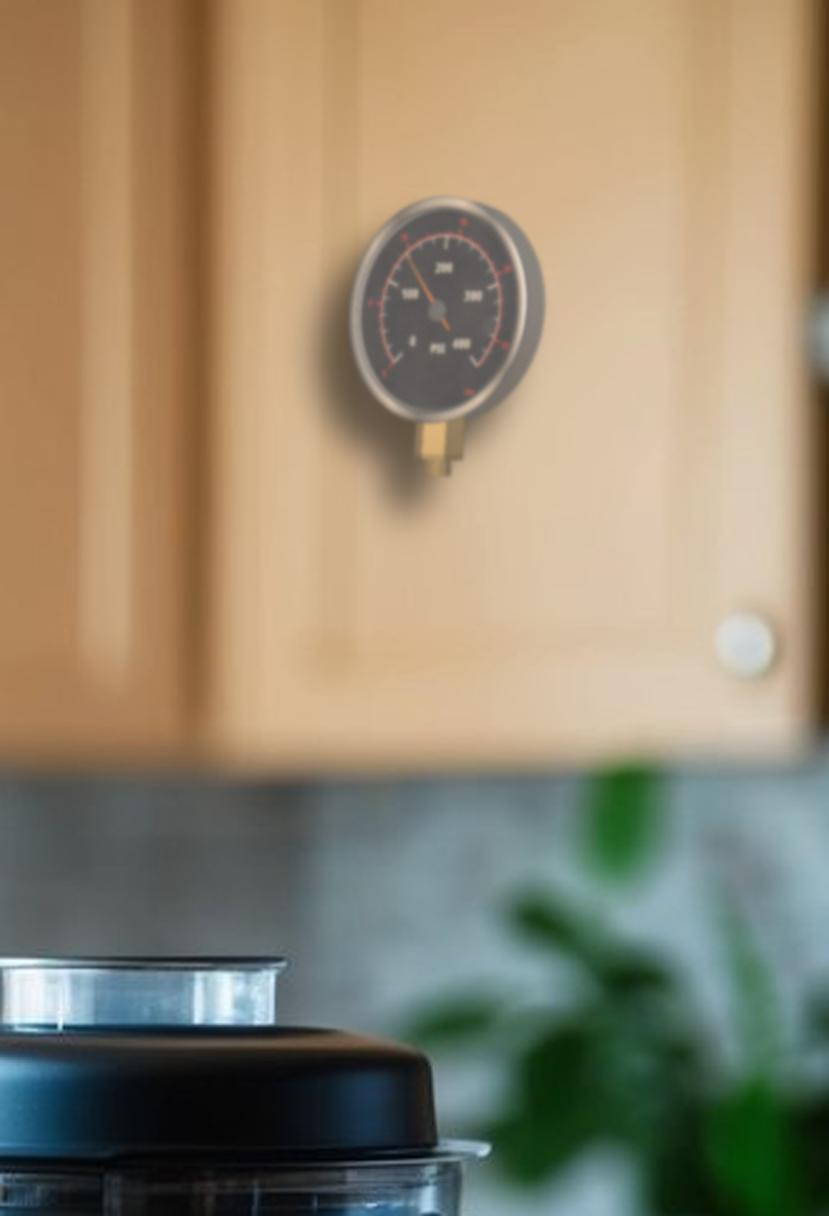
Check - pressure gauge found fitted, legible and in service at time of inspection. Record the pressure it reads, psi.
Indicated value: 140 psi
